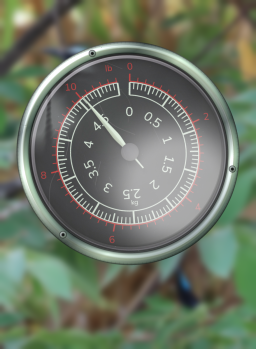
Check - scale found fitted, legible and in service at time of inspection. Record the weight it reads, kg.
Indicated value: 4.55 kg
